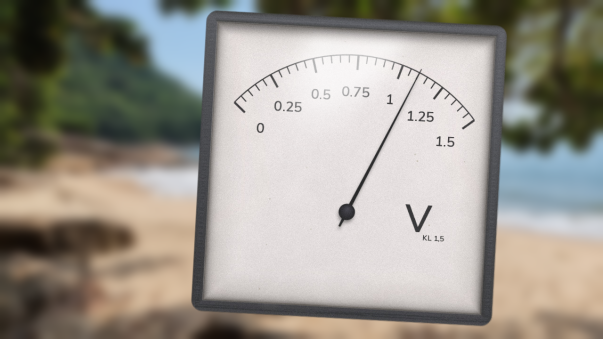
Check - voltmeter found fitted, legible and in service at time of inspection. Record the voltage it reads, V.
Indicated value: 1.1 V
